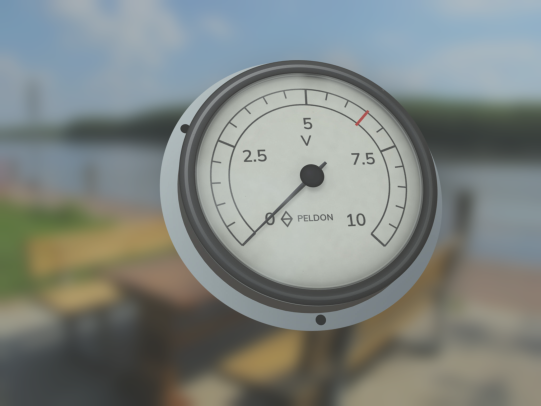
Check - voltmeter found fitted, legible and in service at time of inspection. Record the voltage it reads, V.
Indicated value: 0 V
